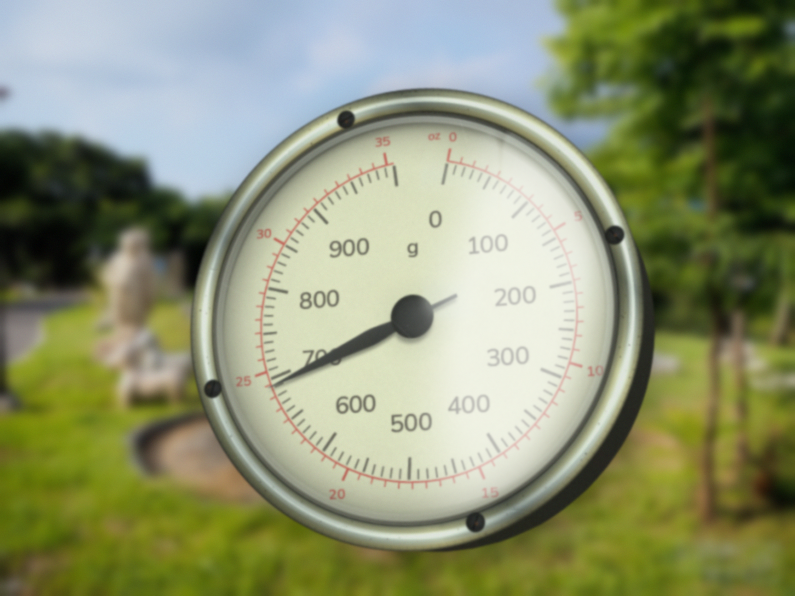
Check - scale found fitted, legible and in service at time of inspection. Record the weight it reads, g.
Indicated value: 690 g
